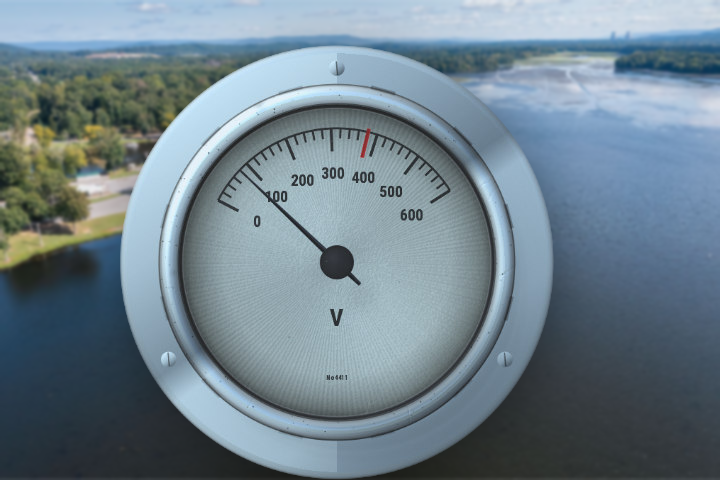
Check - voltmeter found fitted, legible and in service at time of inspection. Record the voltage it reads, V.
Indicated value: 80 V
